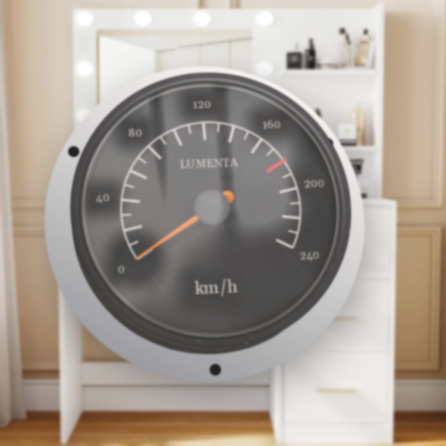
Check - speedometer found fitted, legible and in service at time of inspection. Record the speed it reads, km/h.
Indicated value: 0 km/h
